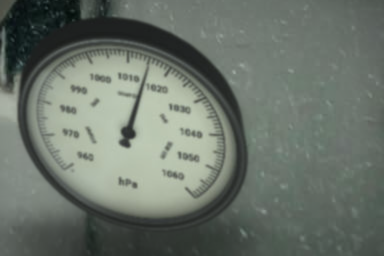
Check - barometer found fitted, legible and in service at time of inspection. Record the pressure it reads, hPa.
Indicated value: 1015 hPa
